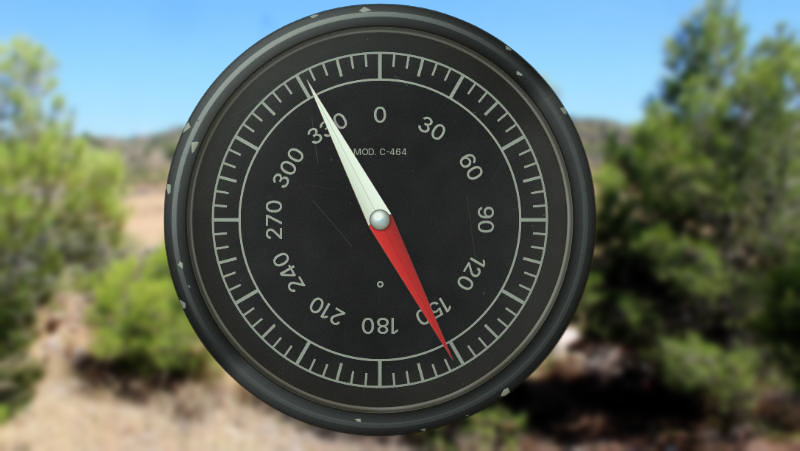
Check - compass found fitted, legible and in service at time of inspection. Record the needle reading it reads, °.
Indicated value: 152.5 °
